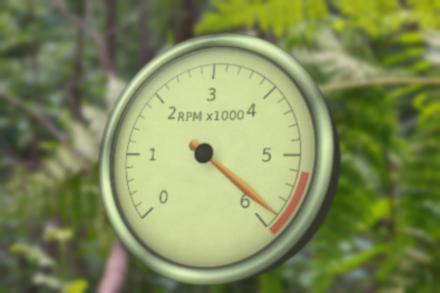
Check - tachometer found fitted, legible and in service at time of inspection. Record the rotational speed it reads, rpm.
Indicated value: 5800 rpm
